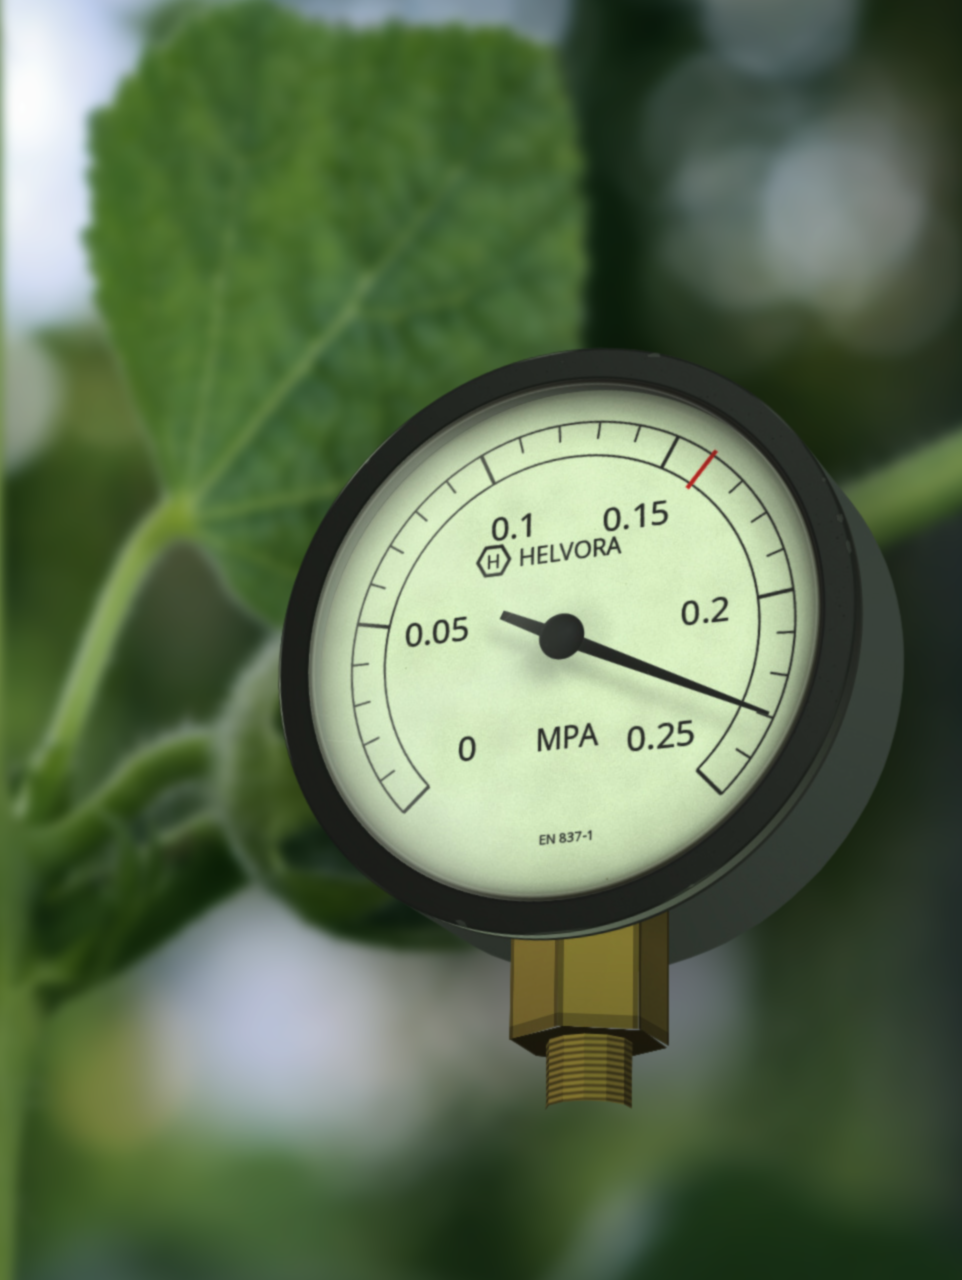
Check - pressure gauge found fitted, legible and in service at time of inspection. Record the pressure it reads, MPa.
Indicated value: 0.23 MPa
